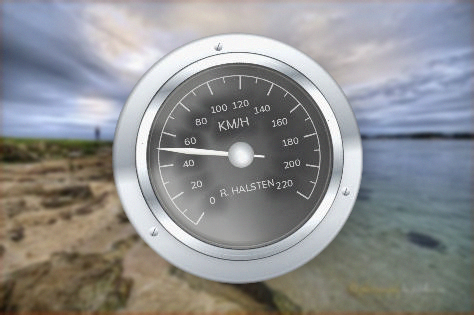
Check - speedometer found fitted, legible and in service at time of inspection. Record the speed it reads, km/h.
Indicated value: 50 km/h
